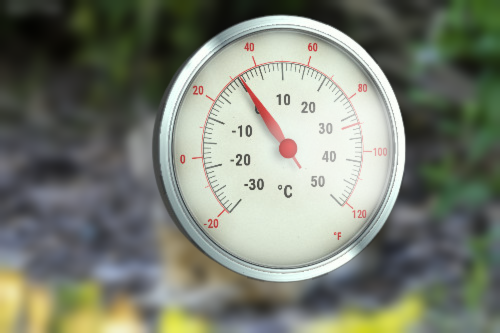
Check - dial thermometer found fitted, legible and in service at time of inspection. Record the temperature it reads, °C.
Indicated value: 0 °C
